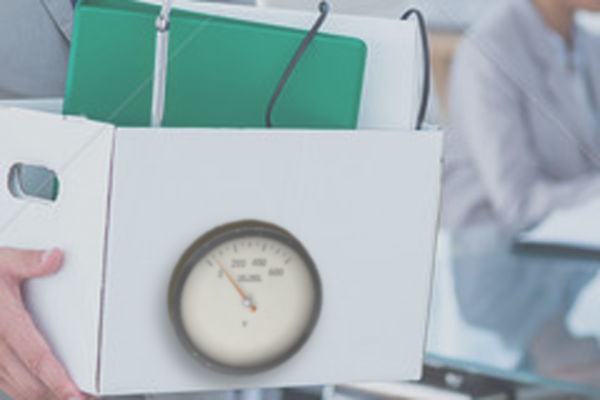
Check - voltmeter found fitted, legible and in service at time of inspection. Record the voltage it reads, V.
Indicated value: 50 V
